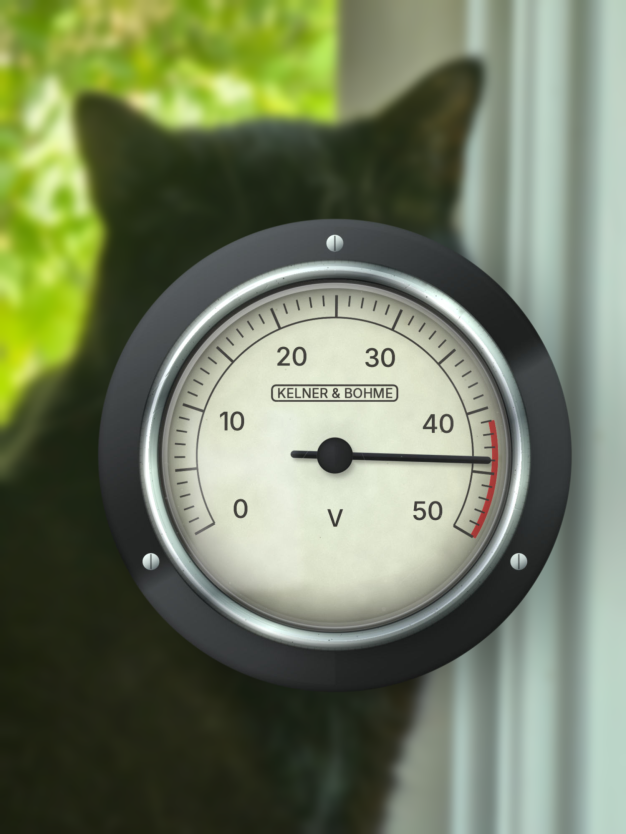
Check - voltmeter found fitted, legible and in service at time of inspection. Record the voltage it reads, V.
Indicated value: 44 V
